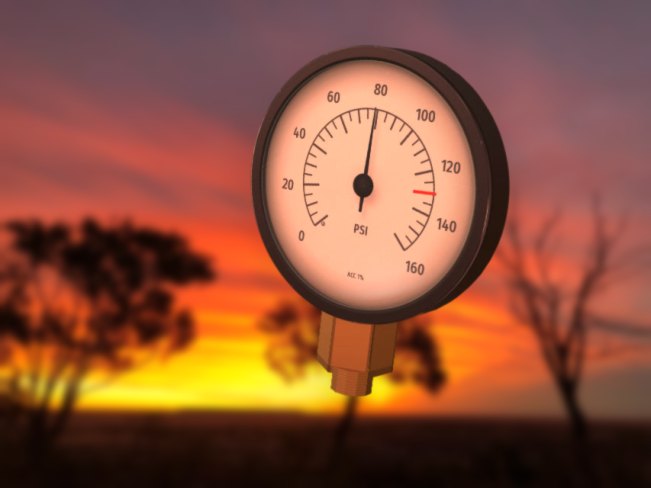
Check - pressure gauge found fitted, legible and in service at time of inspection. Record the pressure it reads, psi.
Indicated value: 80 psi
